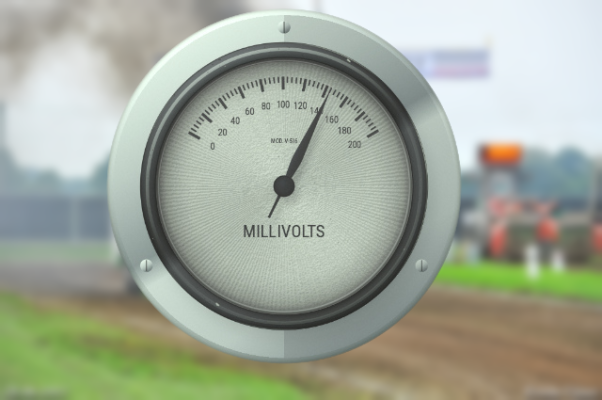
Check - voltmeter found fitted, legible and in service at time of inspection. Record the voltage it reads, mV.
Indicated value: 144 mV
